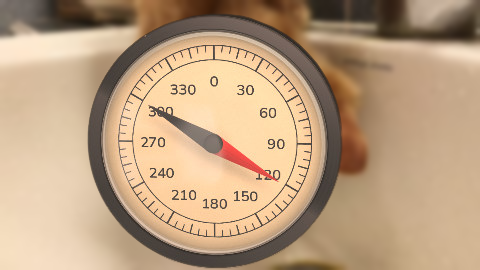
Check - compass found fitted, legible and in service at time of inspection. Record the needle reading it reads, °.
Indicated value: 120 °
